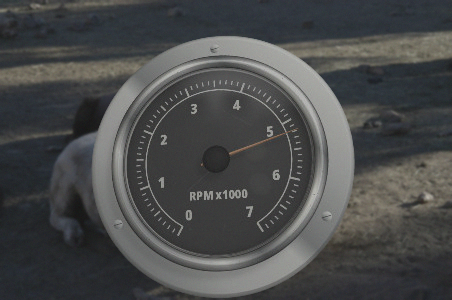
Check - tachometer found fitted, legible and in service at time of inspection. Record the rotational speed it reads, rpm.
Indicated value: 5200 rpm
